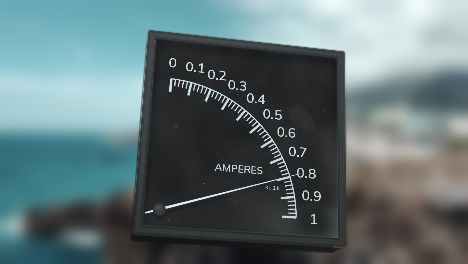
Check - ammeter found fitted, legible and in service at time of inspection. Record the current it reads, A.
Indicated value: 0.8 A
